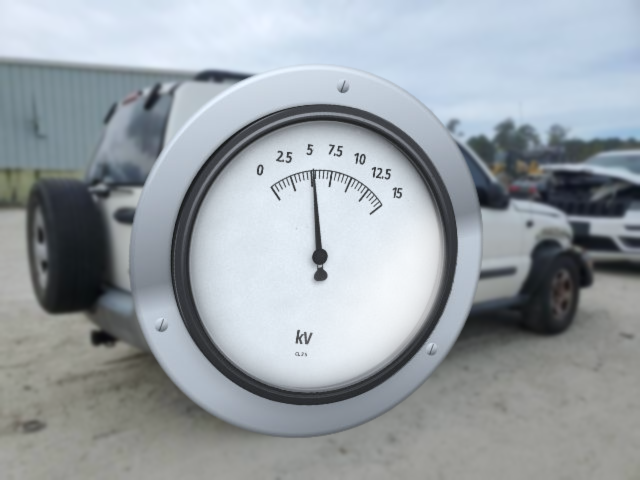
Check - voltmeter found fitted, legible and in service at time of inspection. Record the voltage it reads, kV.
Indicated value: 5 kV
